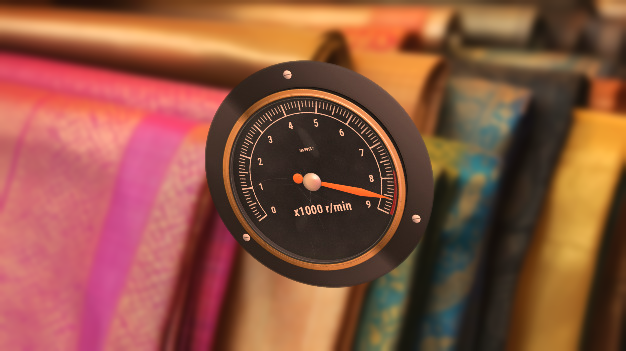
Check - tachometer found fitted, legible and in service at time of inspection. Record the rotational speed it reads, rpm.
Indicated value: 8500 rpm
